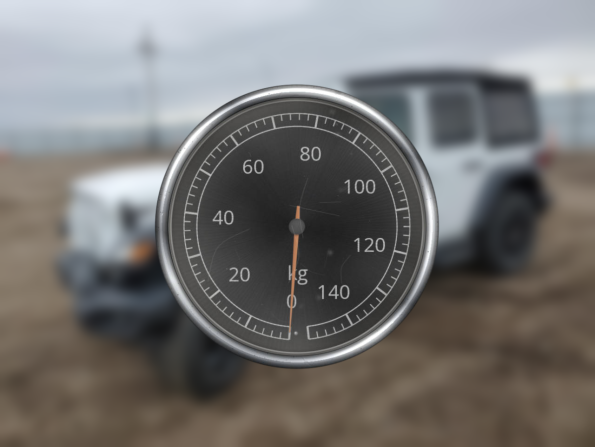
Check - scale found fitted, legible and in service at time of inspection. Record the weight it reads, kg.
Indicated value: 0 kg
